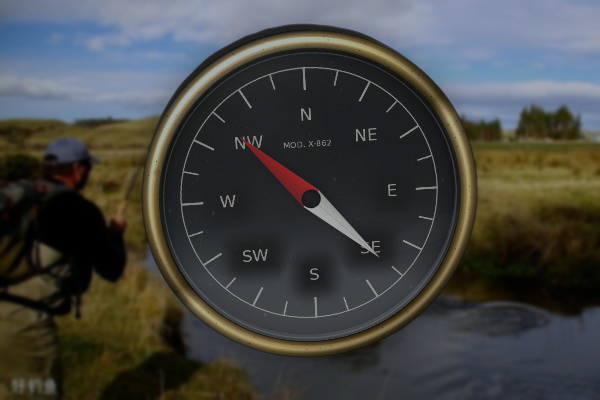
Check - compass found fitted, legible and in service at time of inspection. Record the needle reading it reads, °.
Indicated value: 315 °
